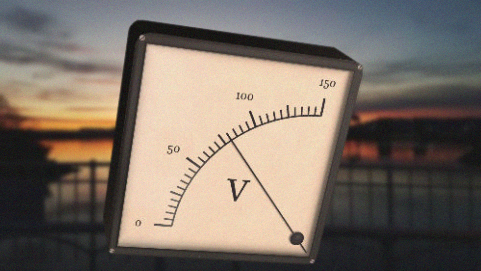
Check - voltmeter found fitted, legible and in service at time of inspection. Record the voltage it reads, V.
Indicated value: 80 V
